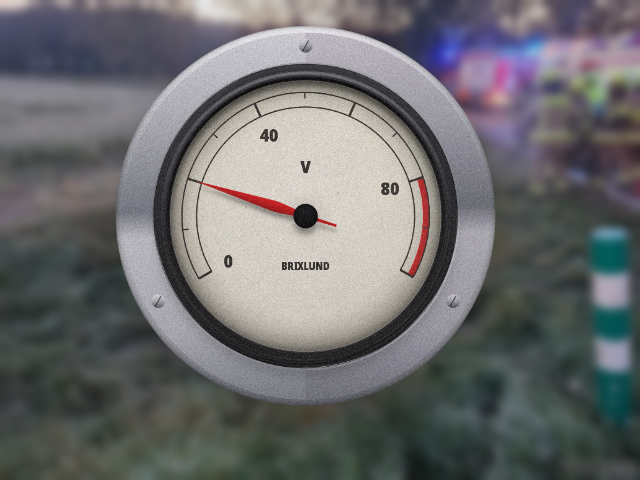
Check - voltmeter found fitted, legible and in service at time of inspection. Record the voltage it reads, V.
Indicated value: 20 V
